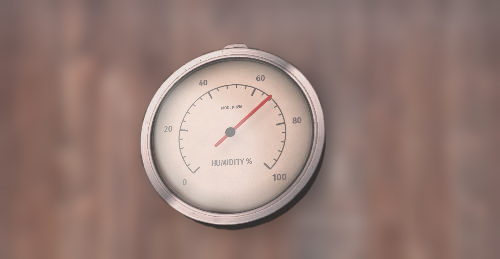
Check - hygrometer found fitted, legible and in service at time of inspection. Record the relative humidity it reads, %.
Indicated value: 68 %
